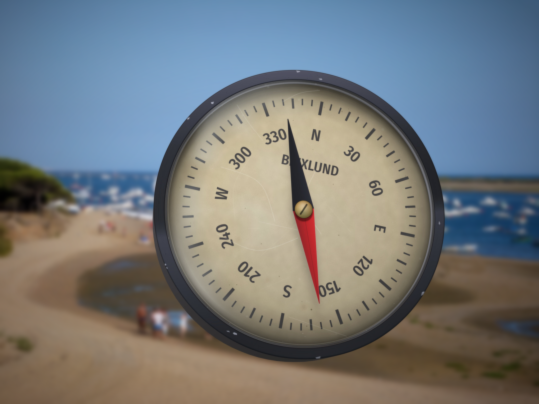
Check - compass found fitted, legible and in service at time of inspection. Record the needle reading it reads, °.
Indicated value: 160 °
